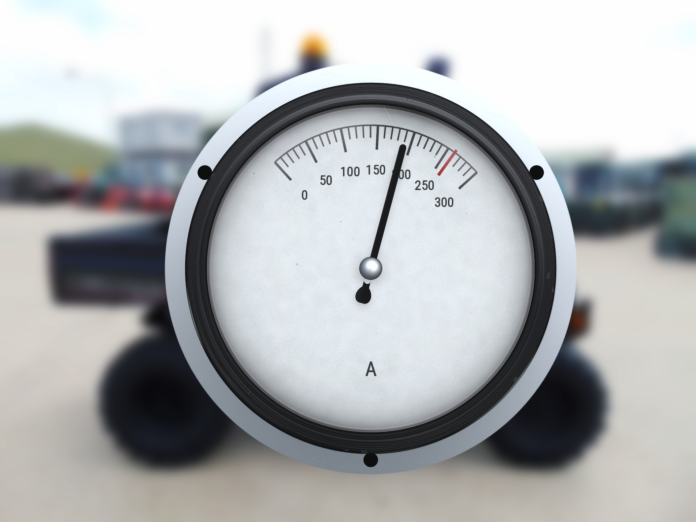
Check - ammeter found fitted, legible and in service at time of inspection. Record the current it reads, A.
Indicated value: 190 A
